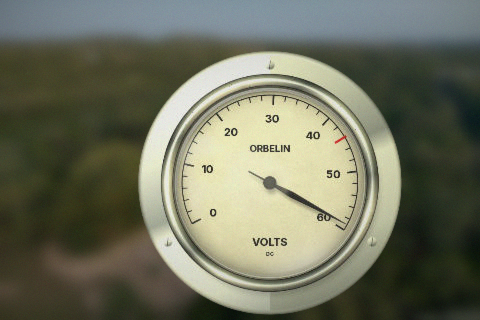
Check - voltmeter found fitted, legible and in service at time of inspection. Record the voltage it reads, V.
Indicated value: 59 V
